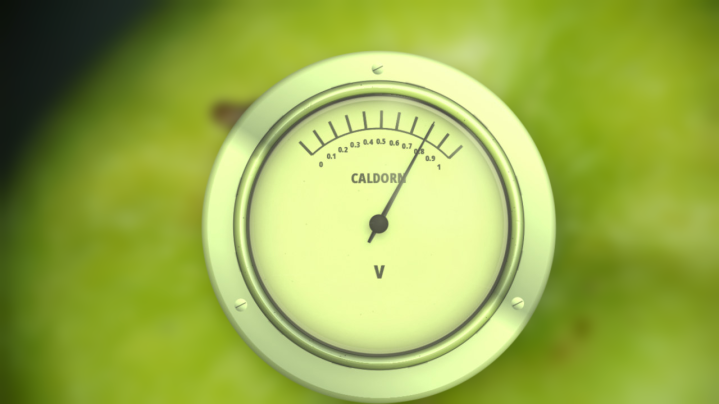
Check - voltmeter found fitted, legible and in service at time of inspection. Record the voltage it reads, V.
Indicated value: 0.8 V
